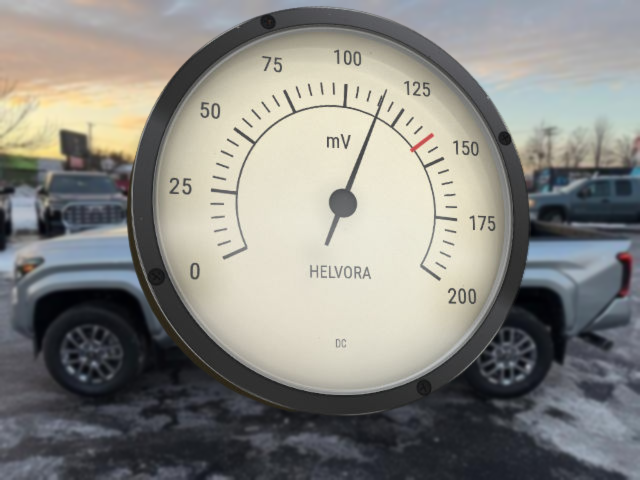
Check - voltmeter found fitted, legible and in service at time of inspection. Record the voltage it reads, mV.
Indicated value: 115 mV
